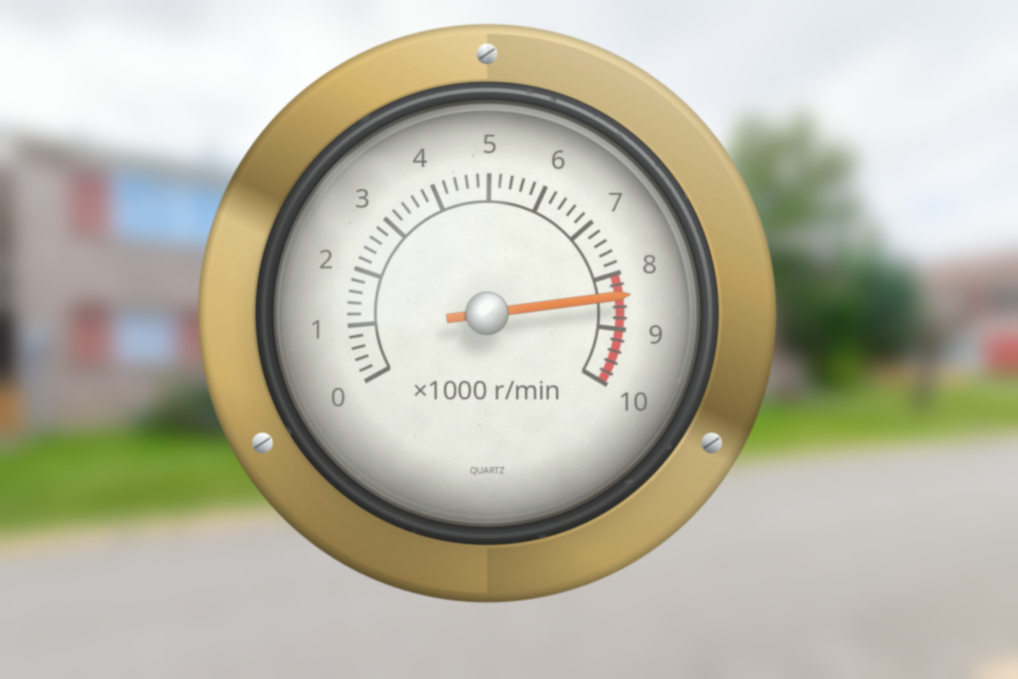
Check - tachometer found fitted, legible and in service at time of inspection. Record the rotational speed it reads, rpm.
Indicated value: 8400 rpm
